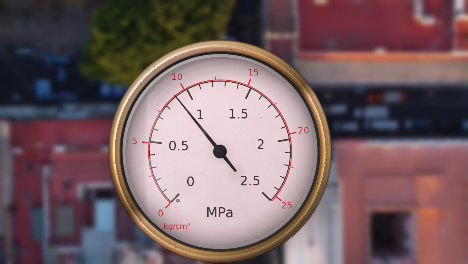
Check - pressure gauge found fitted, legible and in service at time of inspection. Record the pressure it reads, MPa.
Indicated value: 0.9 MPa
